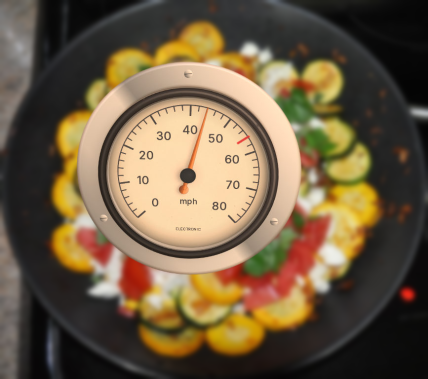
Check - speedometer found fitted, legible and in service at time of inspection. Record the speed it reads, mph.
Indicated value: 44 mph
